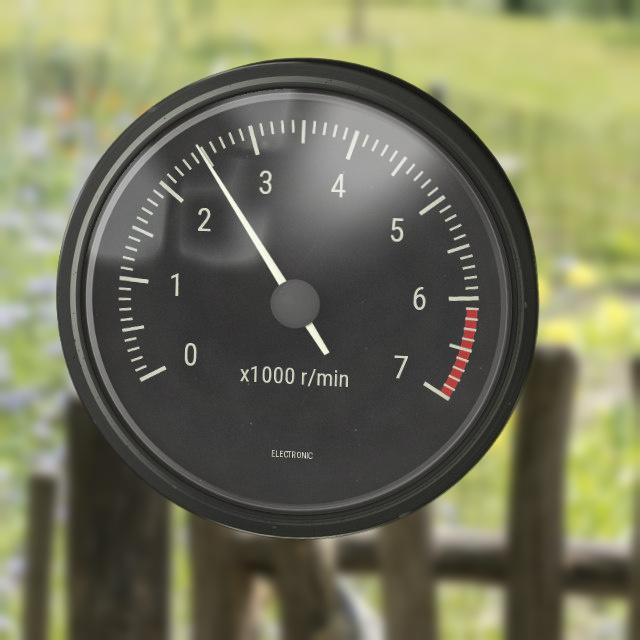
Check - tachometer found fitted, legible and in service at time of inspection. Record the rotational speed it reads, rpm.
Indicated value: 2500 rpm
